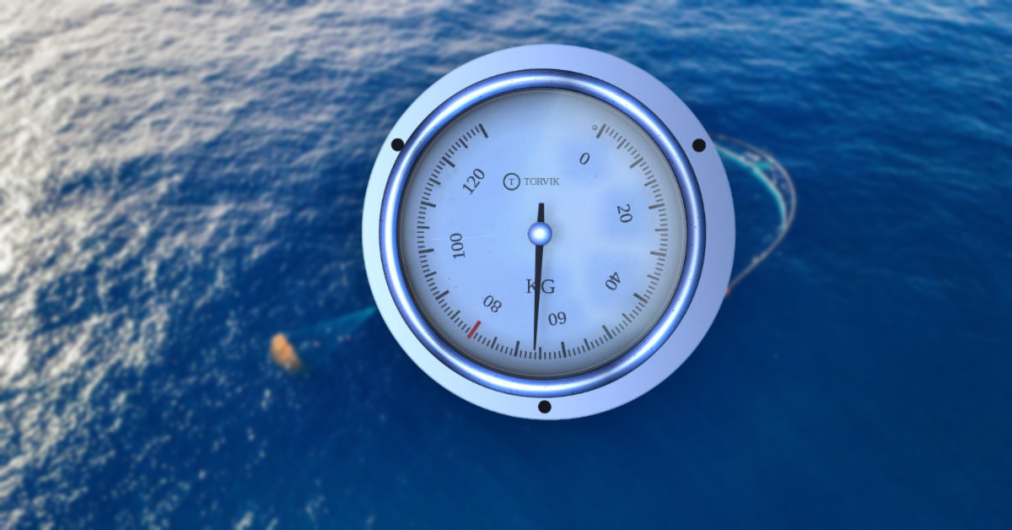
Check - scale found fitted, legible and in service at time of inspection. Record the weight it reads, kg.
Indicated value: 66 kg
